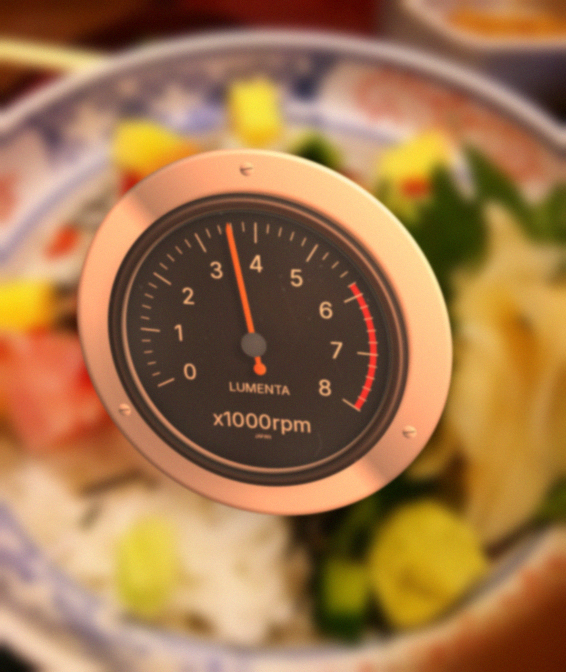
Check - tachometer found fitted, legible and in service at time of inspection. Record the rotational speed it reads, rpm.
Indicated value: 3600 rpm
